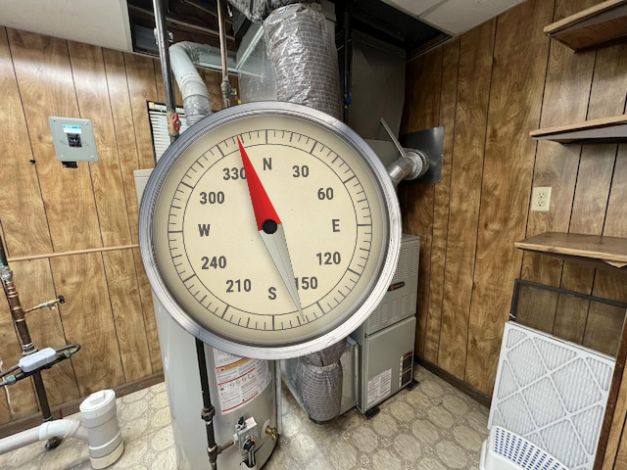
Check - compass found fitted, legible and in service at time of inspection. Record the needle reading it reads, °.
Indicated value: 342.5 °
